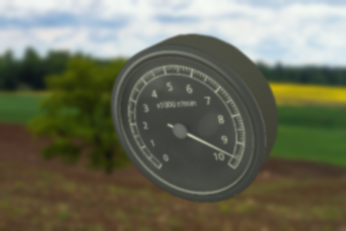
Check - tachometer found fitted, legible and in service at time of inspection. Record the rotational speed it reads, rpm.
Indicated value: 9500 rpm
